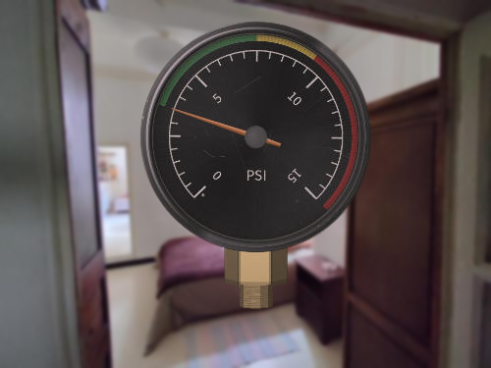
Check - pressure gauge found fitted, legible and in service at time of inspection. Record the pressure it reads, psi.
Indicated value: 3.5 psi
